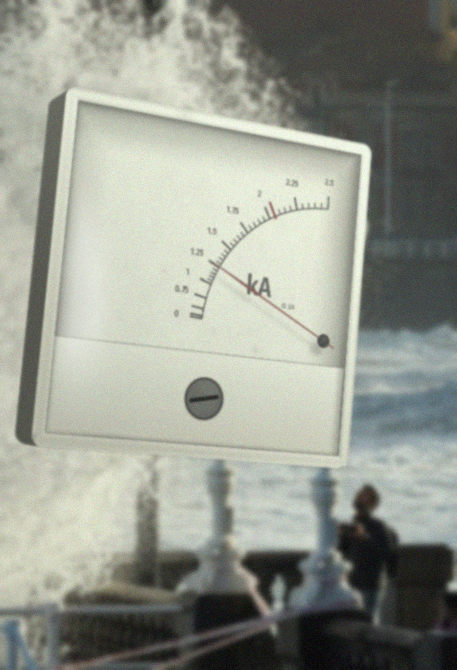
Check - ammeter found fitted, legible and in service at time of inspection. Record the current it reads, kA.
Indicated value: 1.25 kA
